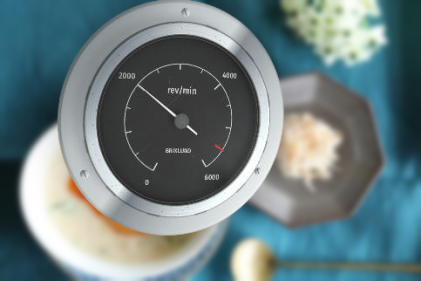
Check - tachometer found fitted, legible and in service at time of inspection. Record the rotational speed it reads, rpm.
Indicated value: 2000 rpm
